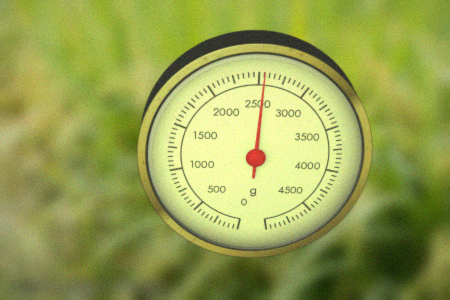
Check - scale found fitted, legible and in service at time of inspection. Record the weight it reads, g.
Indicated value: 2550 g
